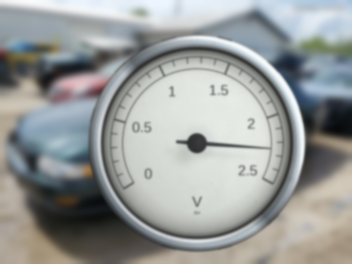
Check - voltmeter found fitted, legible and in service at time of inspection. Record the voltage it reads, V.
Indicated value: 2.25 V
